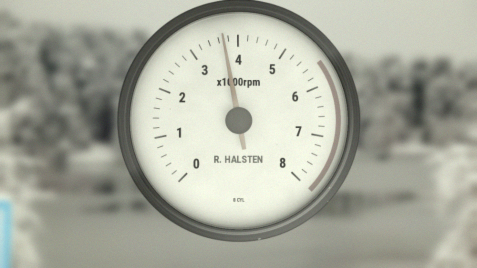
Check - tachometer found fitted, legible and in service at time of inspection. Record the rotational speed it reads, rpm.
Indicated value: 3700 rpm
